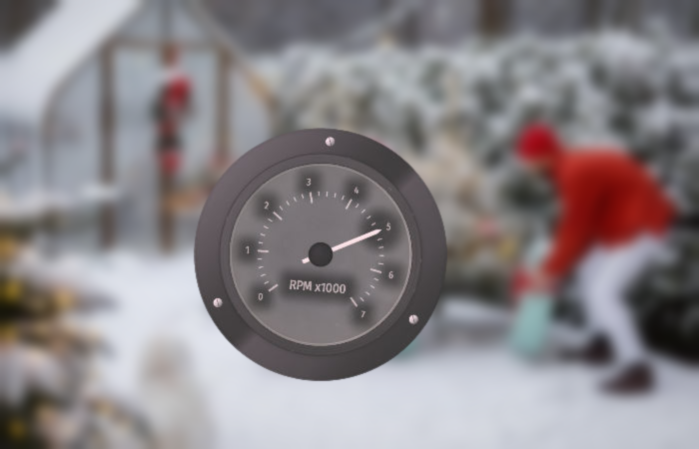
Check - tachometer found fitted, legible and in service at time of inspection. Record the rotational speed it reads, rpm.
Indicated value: 5000 rpm
